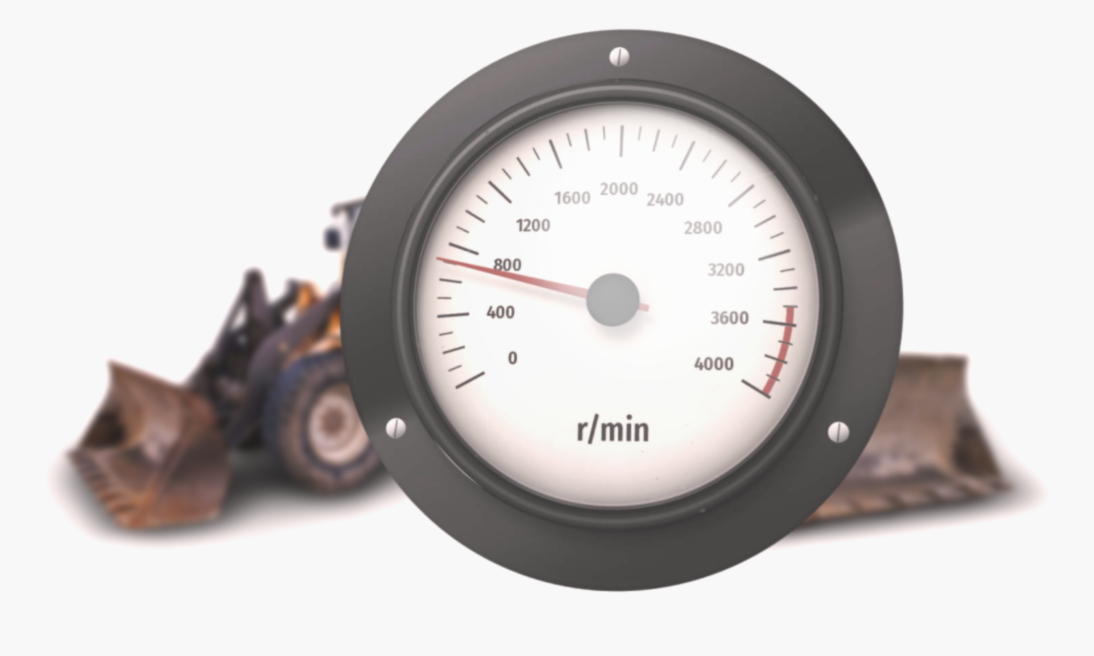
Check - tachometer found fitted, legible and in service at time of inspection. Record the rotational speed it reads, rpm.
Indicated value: 700 rpm
